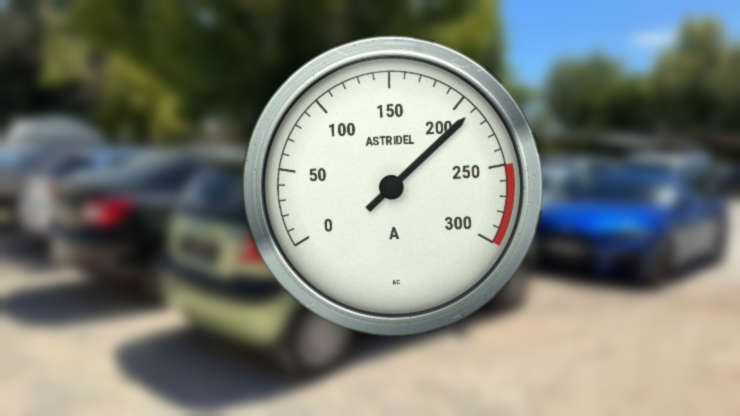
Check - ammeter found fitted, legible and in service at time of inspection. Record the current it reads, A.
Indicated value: 210 A
